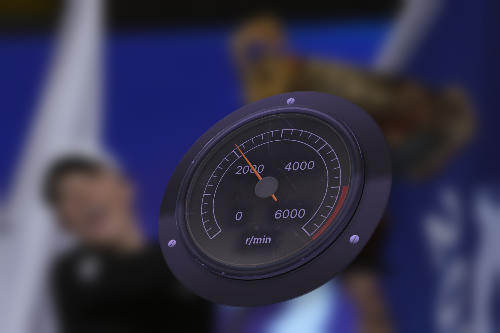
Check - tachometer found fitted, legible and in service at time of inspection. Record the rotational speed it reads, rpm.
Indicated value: 2100 rpm
